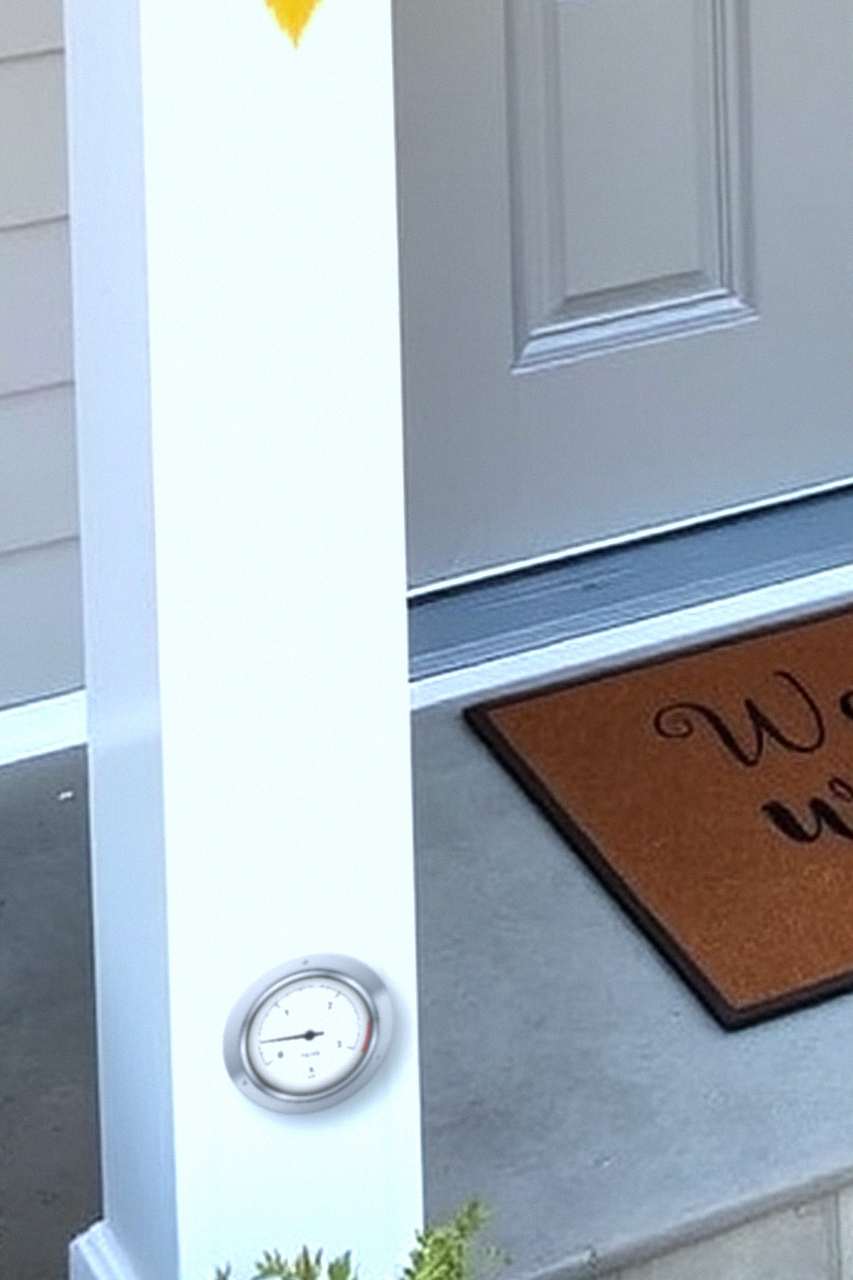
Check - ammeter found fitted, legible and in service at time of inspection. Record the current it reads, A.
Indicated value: 0.4 A
